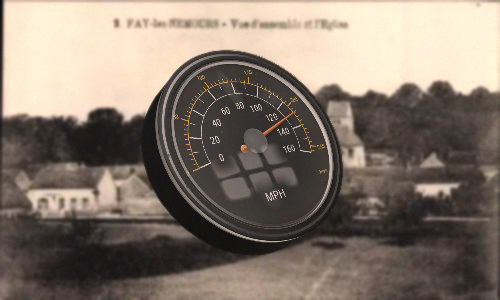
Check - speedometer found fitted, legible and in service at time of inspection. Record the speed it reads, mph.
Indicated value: 130 mph
